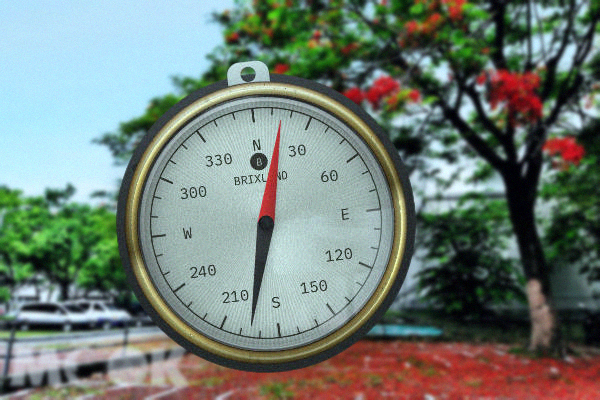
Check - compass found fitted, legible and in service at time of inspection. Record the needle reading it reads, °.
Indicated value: 15 °
